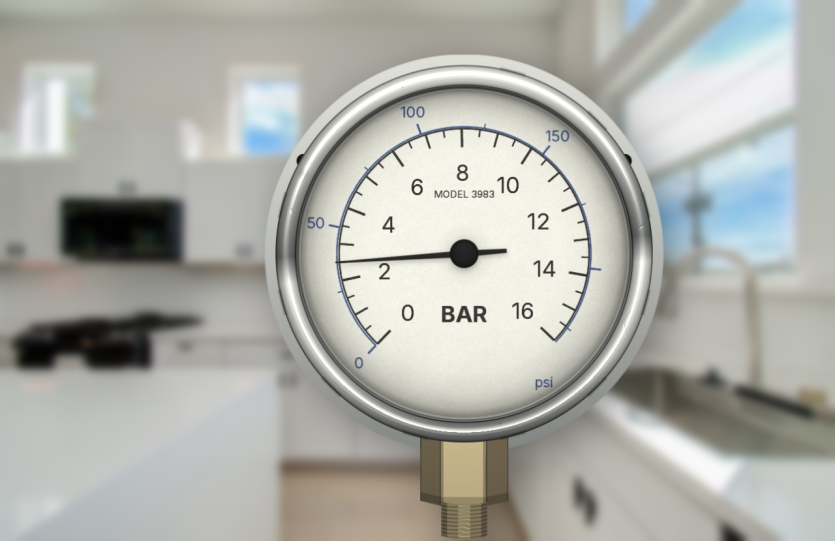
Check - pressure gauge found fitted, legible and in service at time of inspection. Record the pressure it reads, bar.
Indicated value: 2.5 bar
